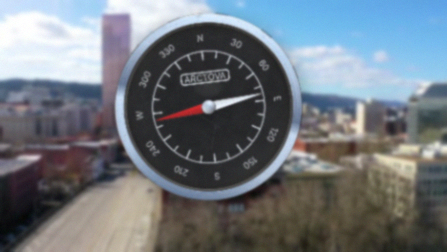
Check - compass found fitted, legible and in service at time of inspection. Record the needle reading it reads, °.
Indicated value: 262.5 °
